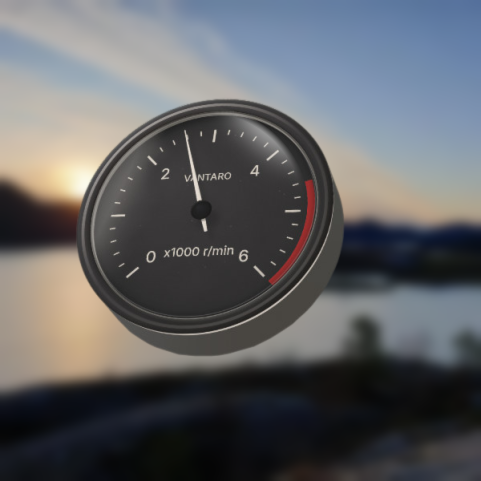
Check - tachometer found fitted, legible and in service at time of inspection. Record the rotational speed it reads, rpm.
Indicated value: 2600 rpm
